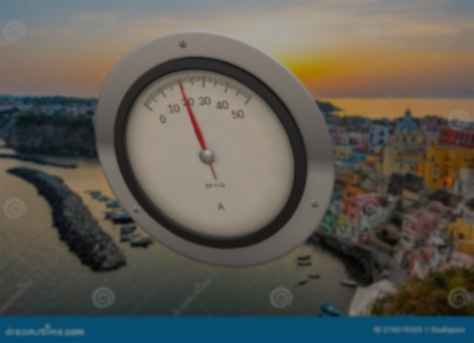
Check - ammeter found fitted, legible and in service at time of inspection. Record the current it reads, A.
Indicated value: 20 A
